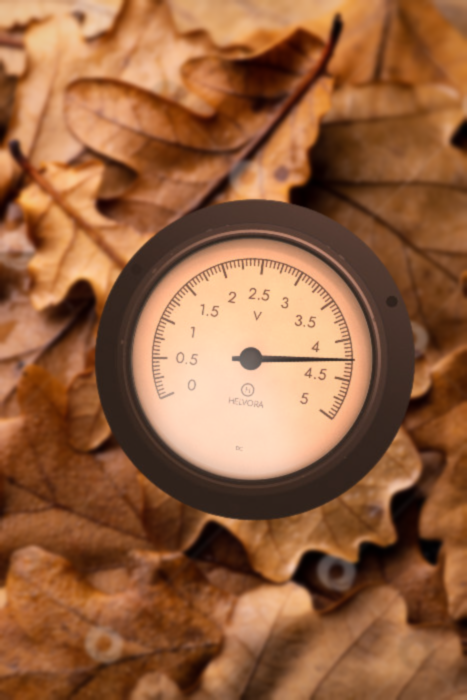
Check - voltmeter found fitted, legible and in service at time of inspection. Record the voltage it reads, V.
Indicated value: 4.25 V
